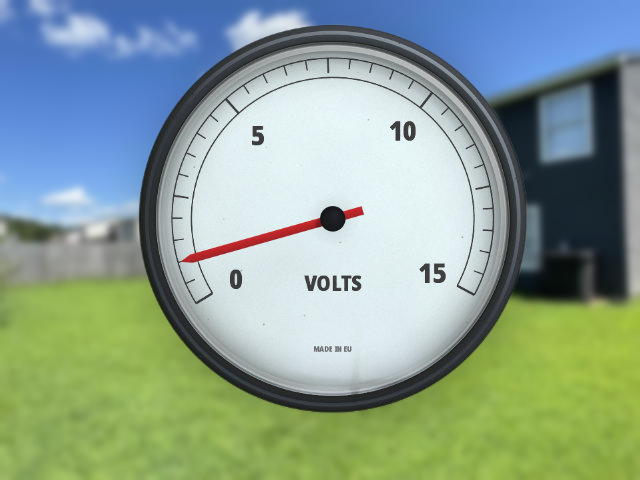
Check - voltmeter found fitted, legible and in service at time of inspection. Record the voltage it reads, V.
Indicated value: 1 V
